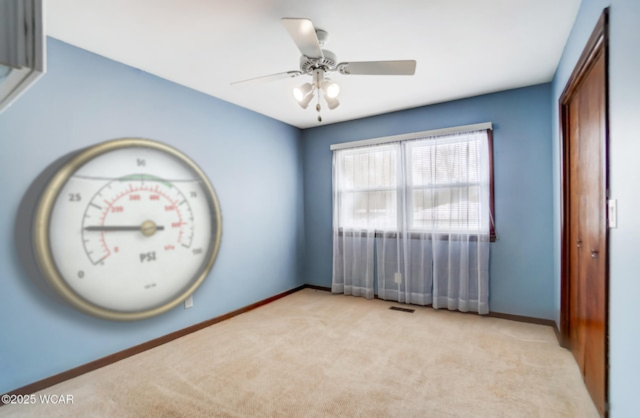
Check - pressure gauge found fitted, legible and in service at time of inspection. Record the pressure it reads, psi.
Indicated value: 15 psi
